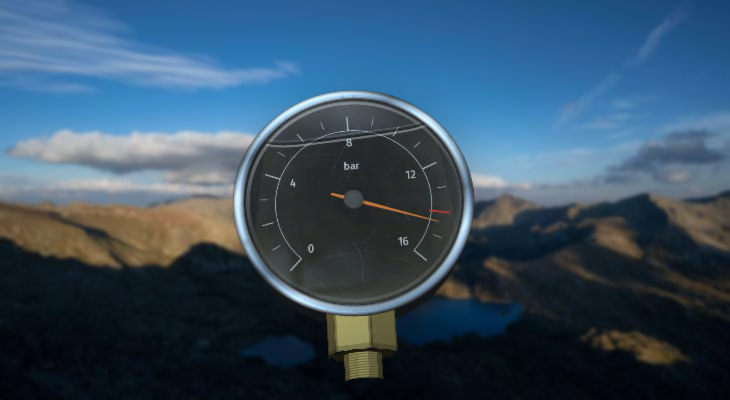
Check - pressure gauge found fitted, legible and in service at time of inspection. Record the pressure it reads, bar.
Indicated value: 14.5 bar
